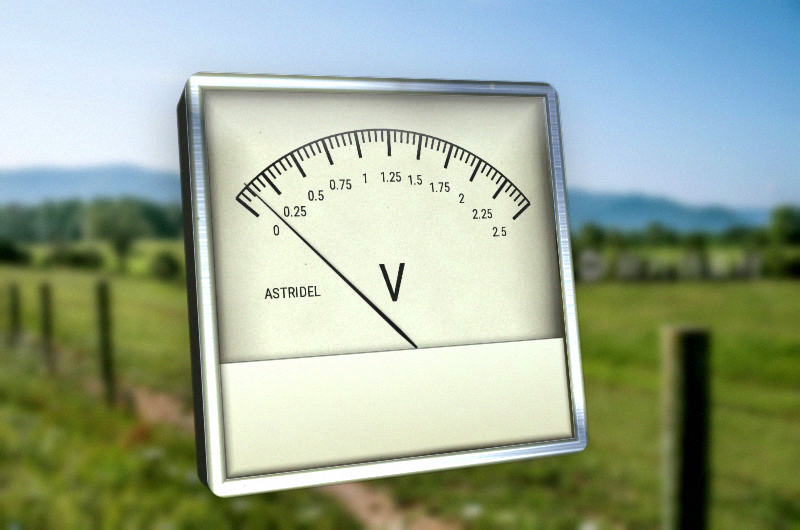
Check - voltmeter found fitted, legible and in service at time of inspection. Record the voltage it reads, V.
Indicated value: 0.1 V
